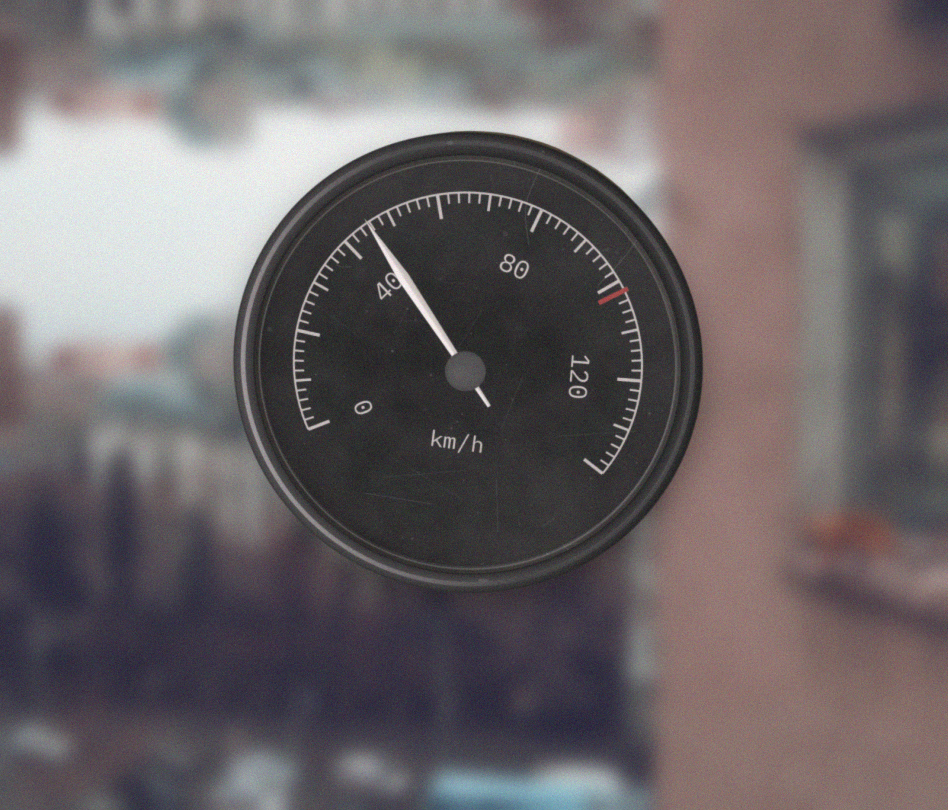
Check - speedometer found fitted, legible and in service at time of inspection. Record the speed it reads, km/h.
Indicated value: 46 km/h
